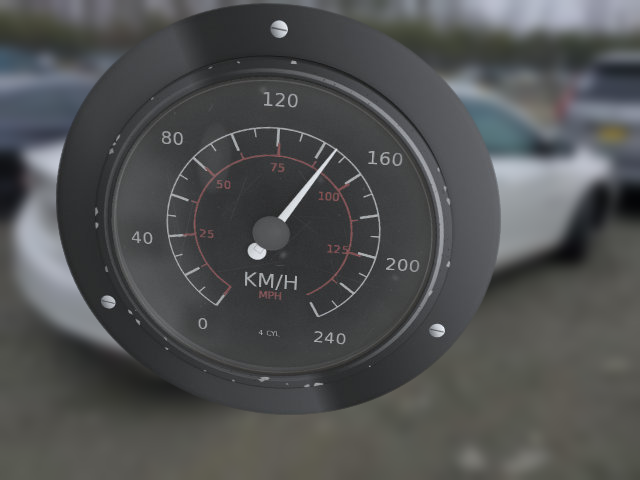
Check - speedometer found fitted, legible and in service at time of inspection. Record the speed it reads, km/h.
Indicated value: 145 km/h
